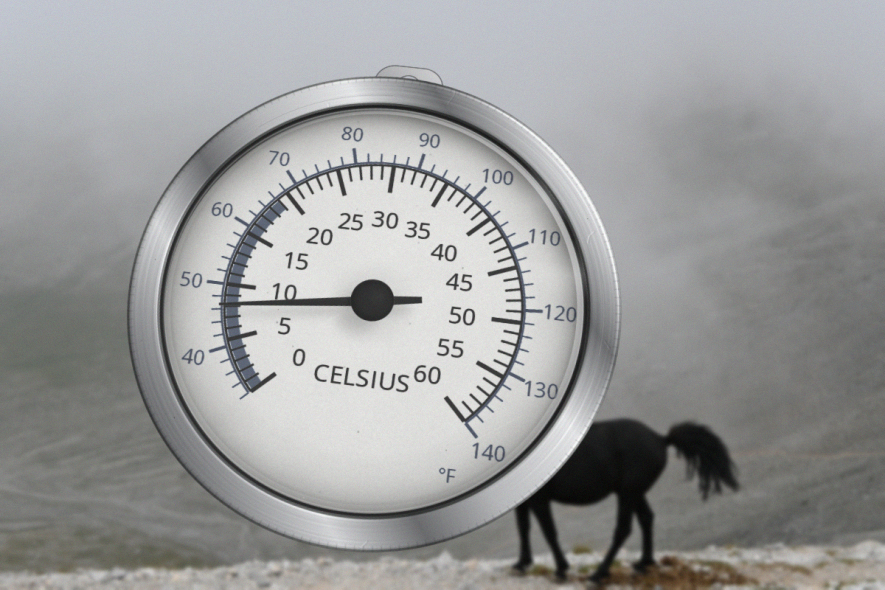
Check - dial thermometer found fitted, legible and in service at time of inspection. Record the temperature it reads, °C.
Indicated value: 8 °C
